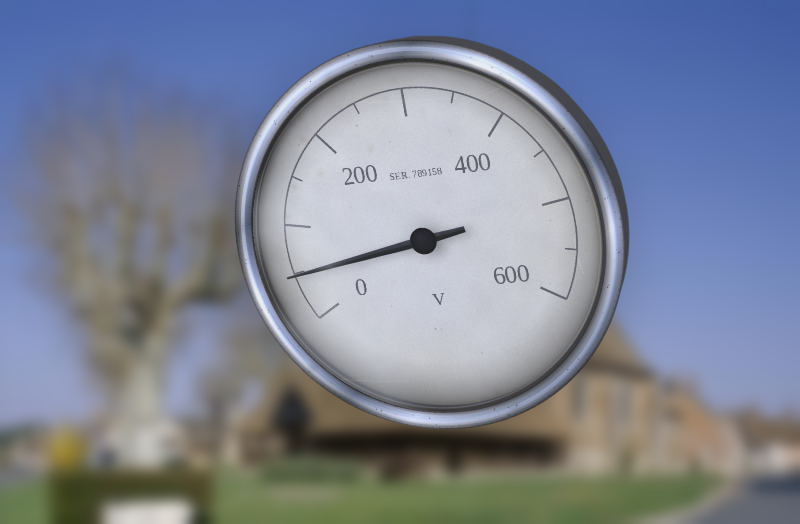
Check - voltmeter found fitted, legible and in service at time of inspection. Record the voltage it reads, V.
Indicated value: 50 V
